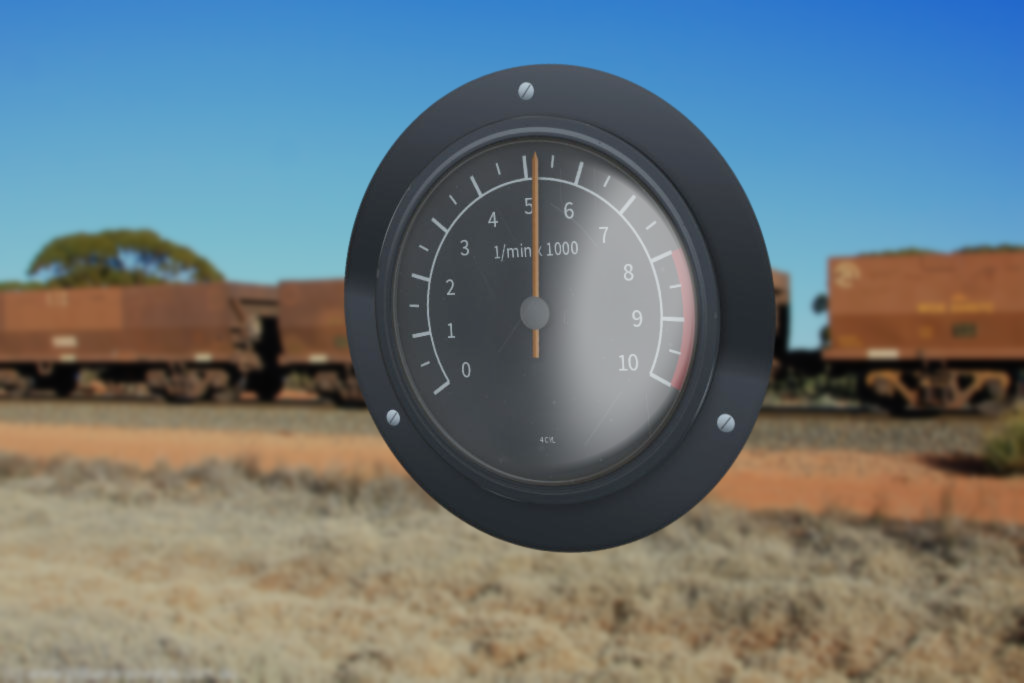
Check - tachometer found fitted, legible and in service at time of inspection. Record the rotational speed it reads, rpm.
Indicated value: 5250 rpm
